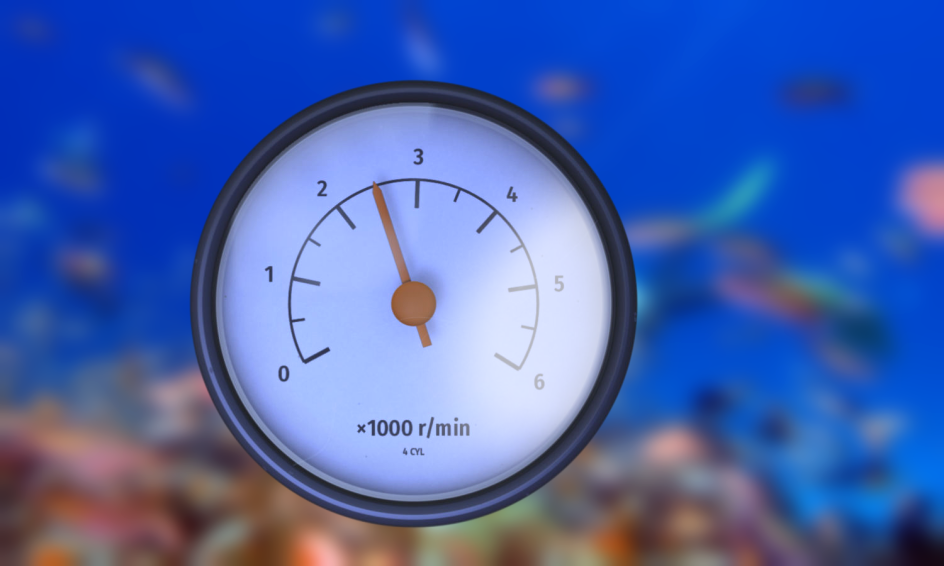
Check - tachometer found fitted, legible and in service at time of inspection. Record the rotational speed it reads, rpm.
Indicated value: 2500 rpm
